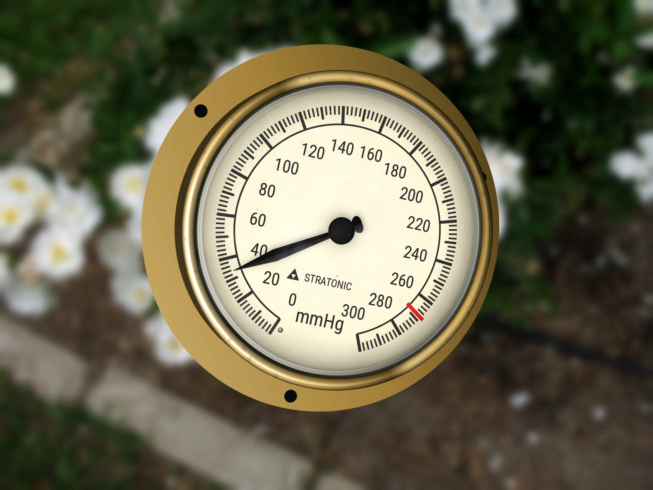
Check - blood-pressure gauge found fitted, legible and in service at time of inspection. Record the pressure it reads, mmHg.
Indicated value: 34 mmHg
